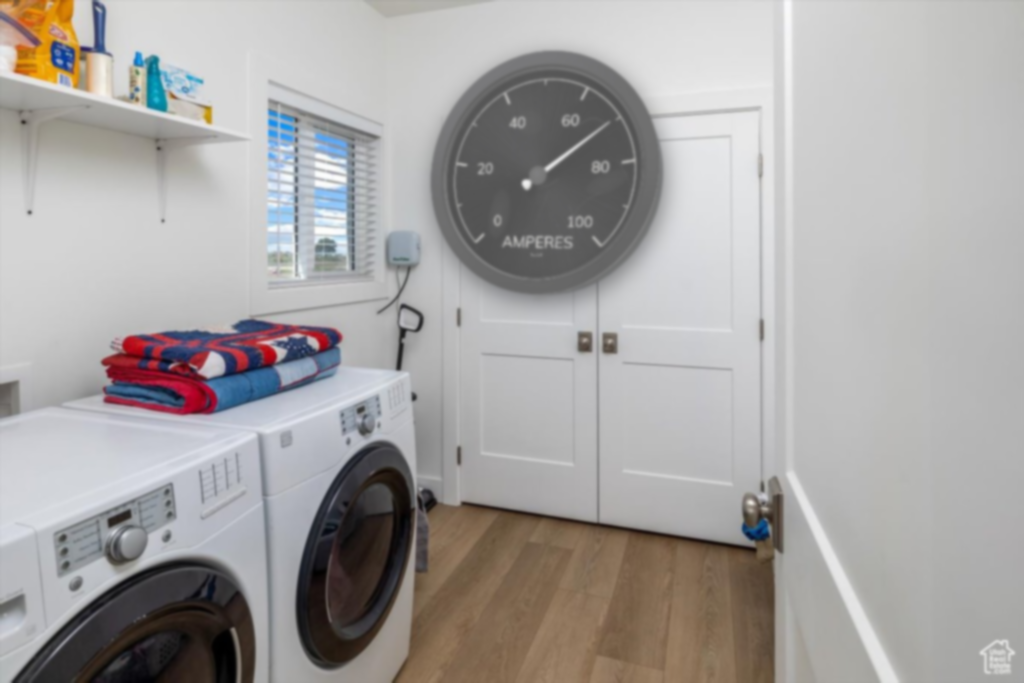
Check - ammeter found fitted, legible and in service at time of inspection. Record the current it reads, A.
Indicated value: 70 A
